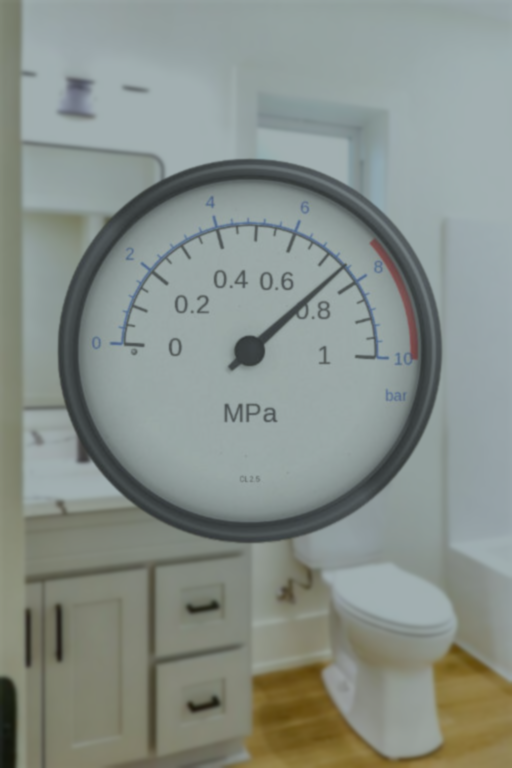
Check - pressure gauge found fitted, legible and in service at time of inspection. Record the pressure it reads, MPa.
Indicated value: 0.75 MPa
